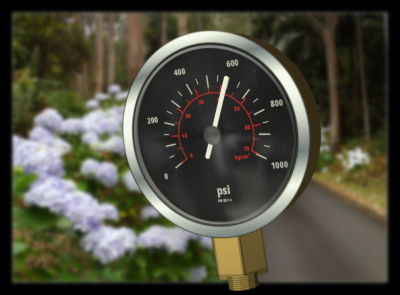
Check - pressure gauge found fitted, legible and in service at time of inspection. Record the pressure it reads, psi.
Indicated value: 600 psi
